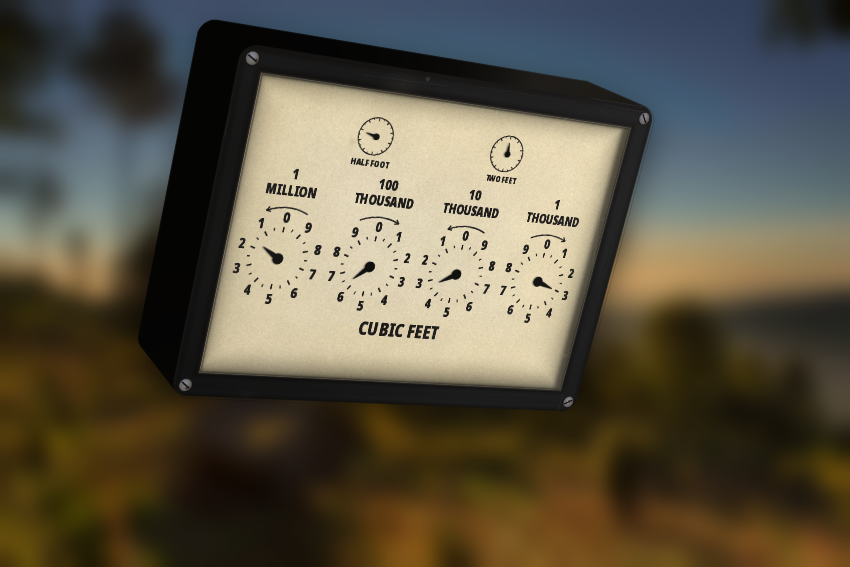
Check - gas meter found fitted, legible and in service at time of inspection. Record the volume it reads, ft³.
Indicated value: 163300 ft³
